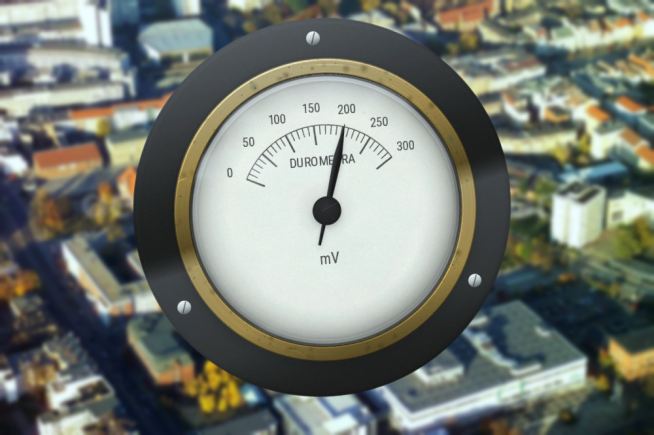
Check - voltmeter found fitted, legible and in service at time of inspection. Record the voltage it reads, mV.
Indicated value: 200 mV
